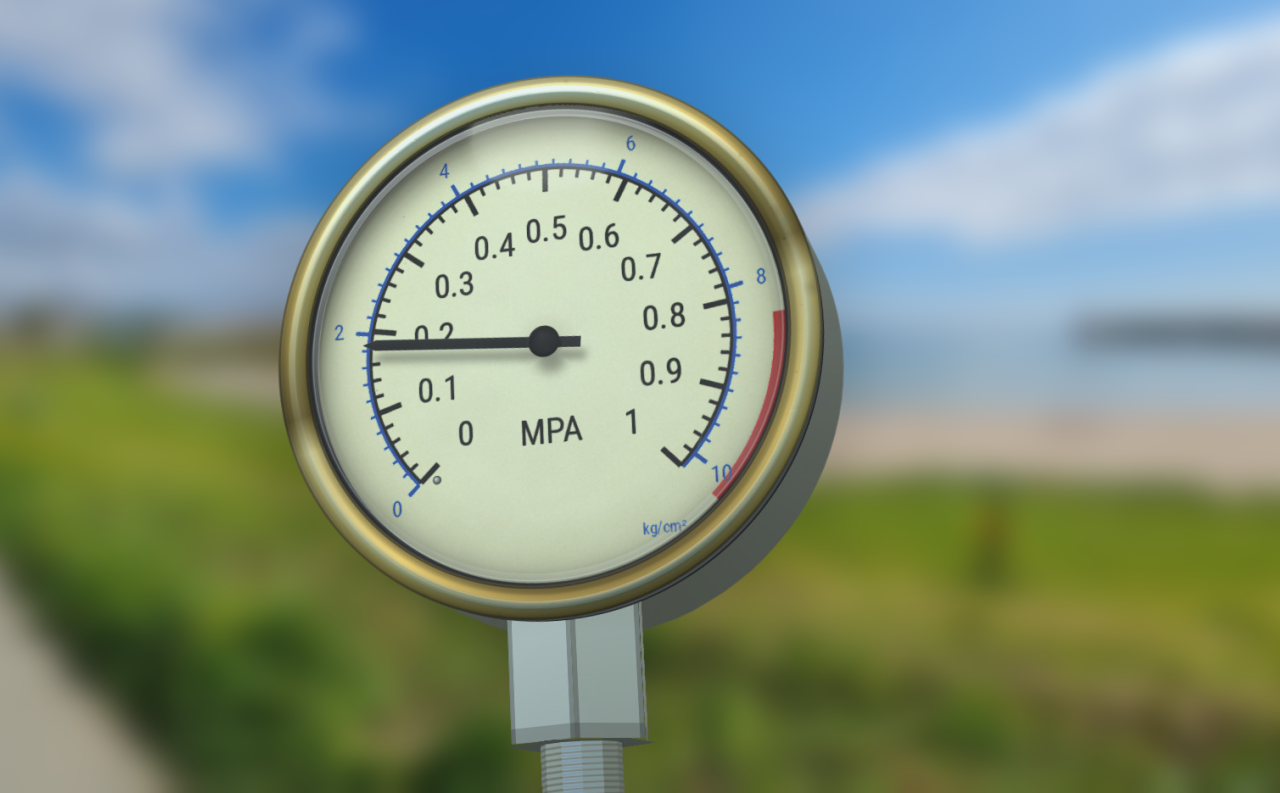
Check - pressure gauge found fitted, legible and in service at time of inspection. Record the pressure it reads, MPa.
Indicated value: 0.18 MPa
